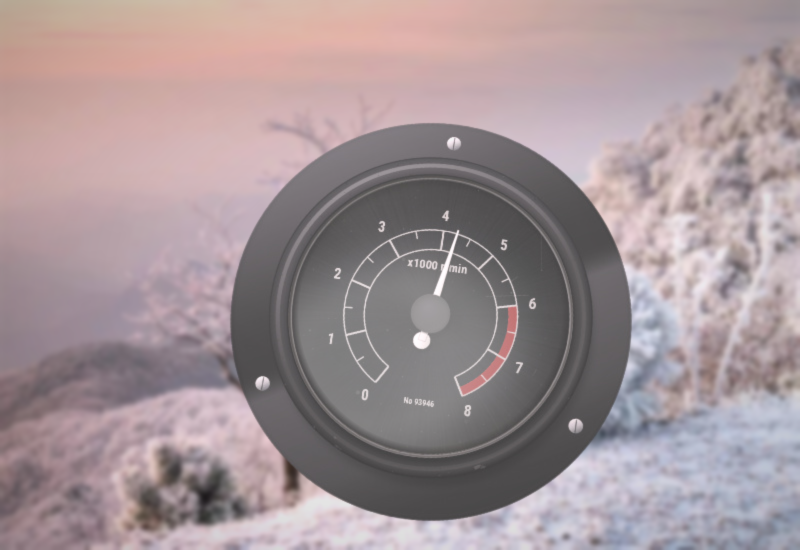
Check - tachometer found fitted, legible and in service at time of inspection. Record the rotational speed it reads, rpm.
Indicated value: 4250 rpm
